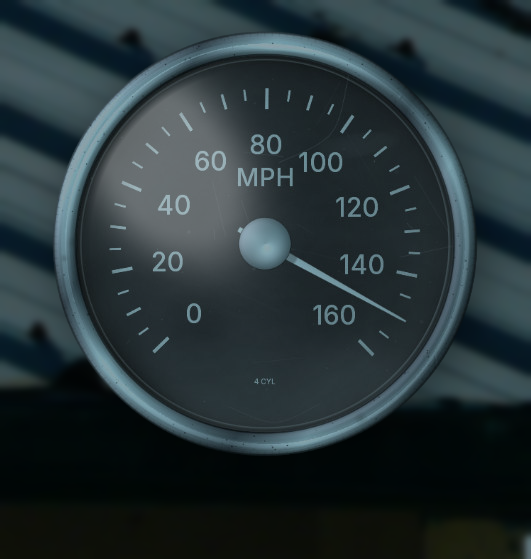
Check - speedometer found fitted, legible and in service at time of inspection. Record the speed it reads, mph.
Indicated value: 150 mph
